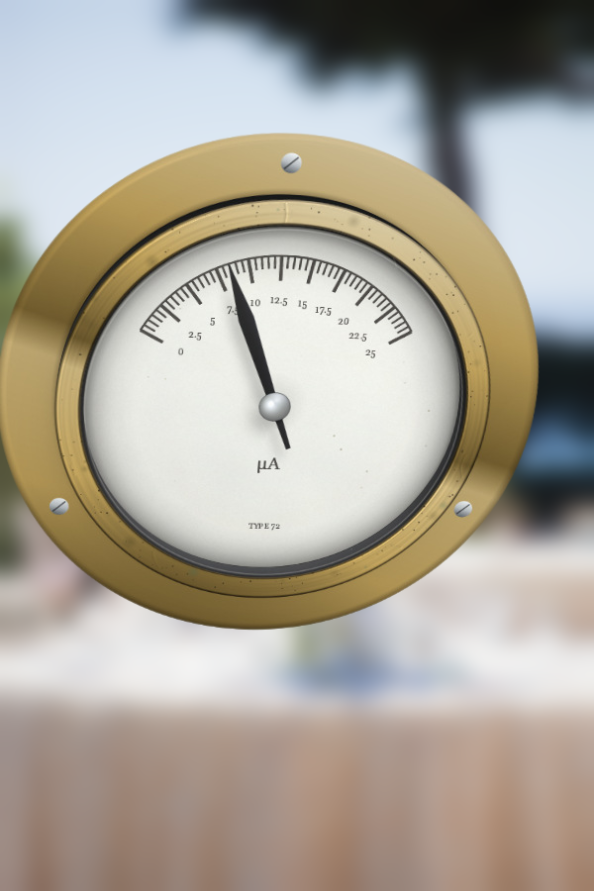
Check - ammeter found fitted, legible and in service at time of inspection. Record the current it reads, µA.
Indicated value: 8.5 µA
